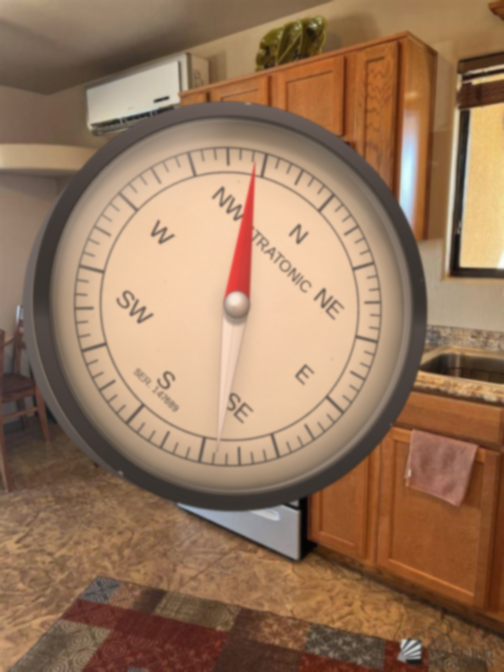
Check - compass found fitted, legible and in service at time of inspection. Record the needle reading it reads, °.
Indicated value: 325 °
